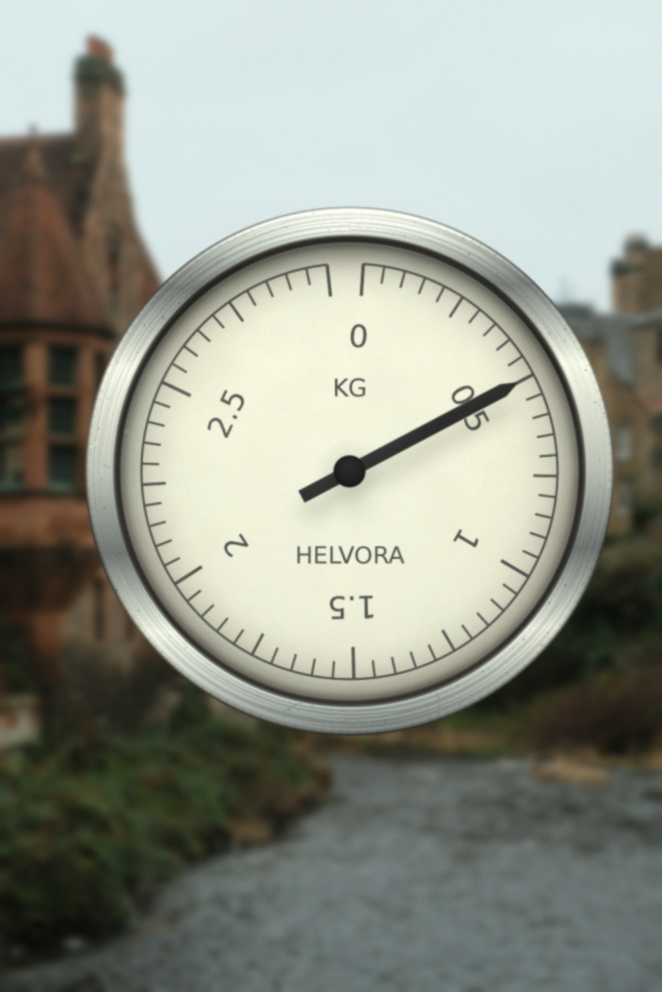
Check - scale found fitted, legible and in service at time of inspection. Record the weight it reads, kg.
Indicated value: 0.5 kg
